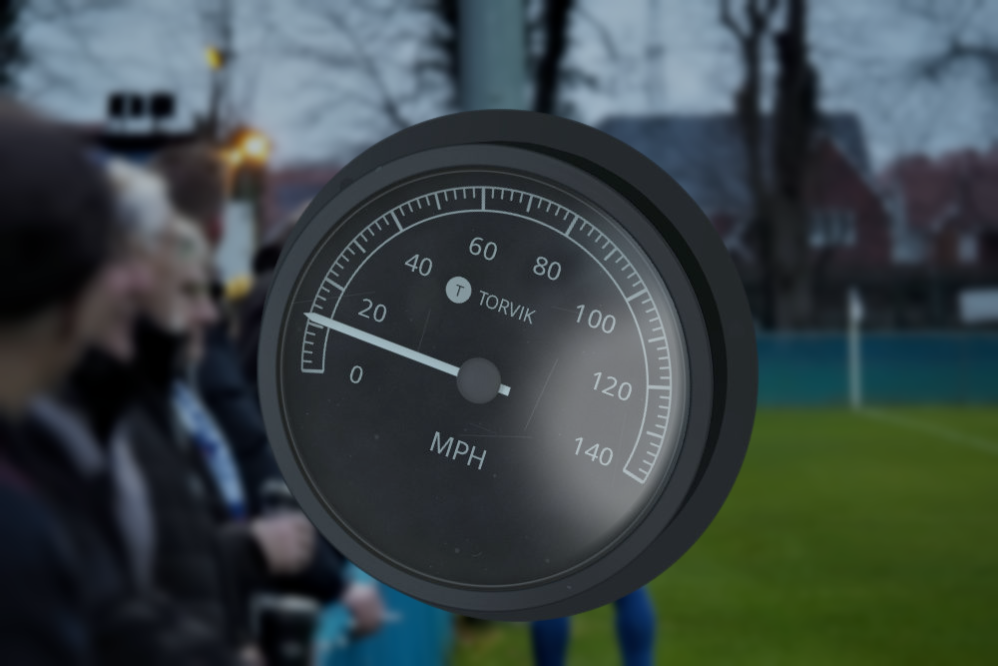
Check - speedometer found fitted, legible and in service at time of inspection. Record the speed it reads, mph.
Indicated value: 12 mph
